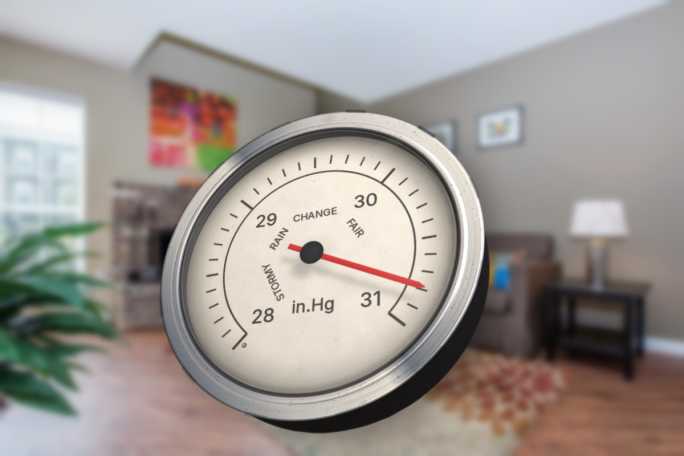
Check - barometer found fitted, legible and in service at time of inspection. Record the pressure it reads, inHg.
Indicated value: 30.8 inHg
